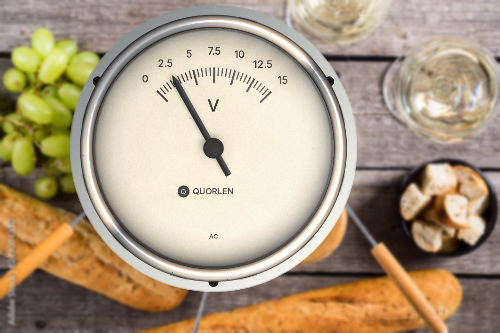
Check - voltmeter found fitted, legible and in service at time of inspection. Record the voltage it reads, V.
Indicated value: 2.5 V
